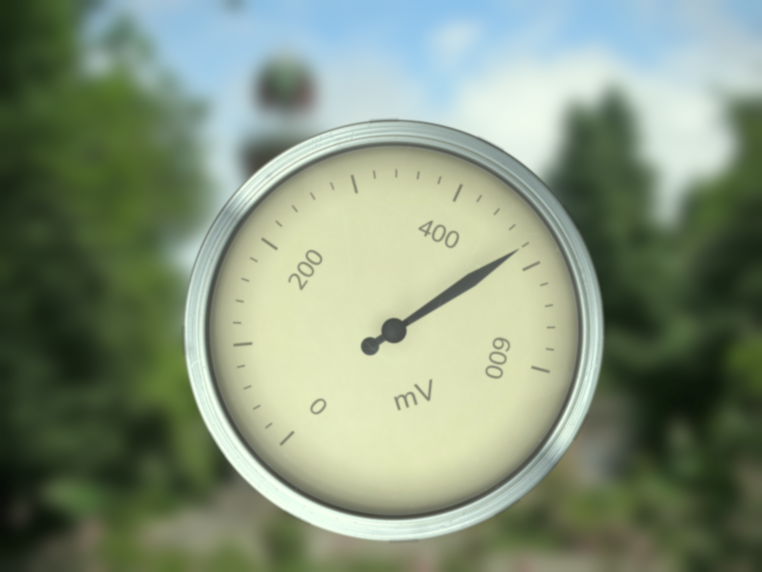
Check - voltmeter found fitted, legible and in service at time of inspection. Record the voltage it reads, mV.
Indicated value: 480 mV
